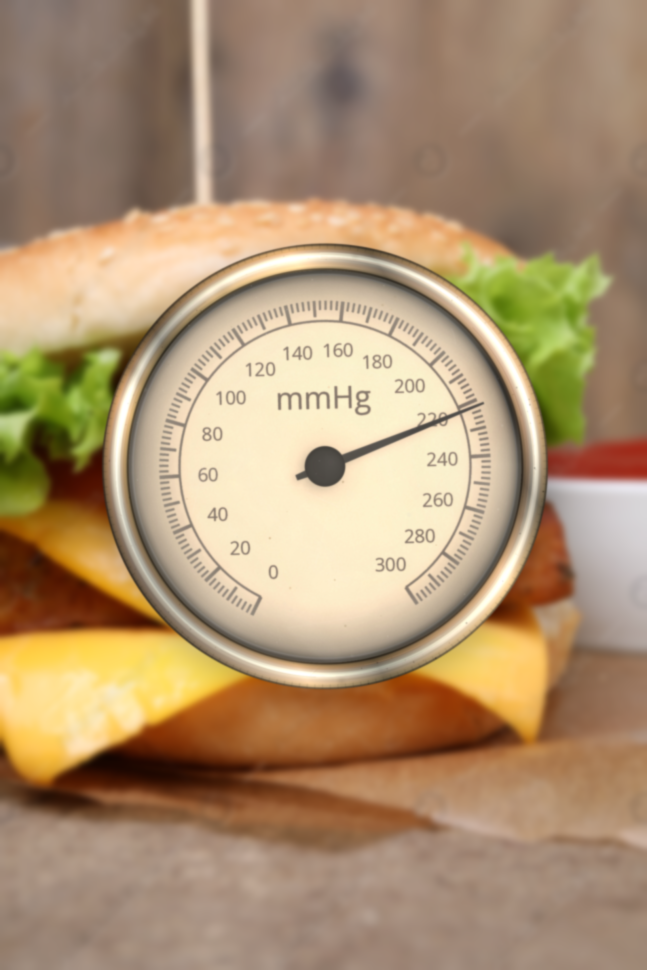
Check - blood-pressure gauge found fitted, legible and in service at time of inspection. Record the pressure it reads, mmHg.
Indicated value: 222 mmHg
